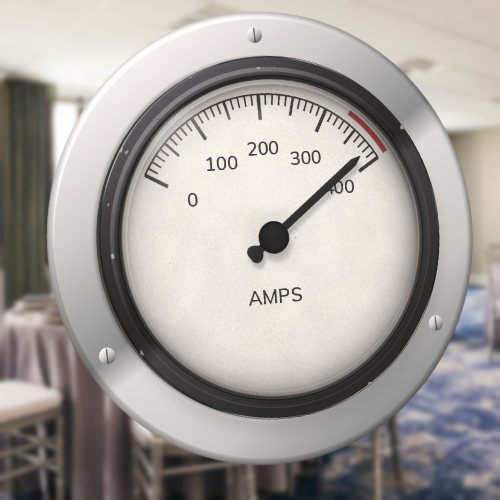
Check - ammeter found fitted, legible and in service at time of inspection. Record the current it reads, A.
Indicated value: 380 A
